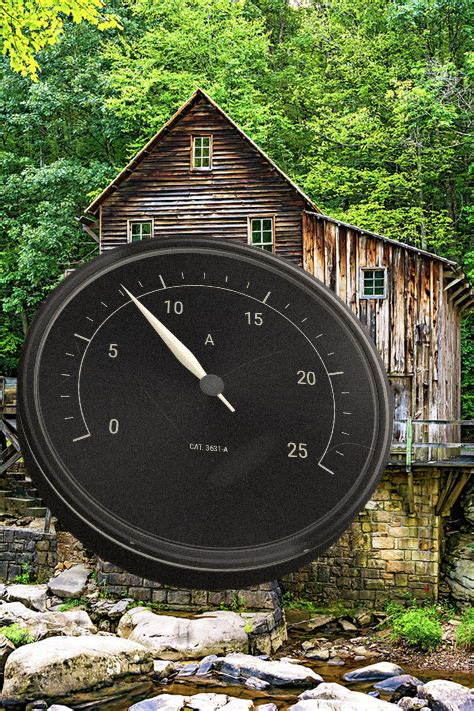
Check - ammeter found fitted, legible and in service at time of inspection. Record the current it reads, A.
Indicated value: 8 A
